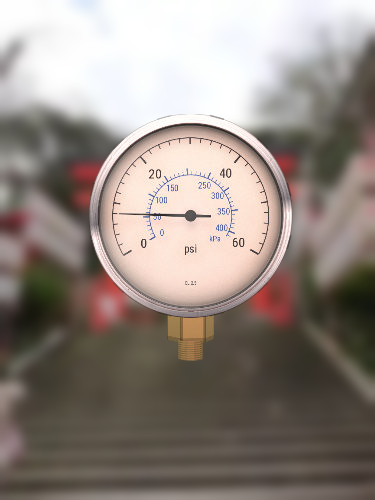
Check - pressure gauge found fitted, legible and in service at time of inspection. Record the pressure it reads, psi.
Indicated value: 8 psi
